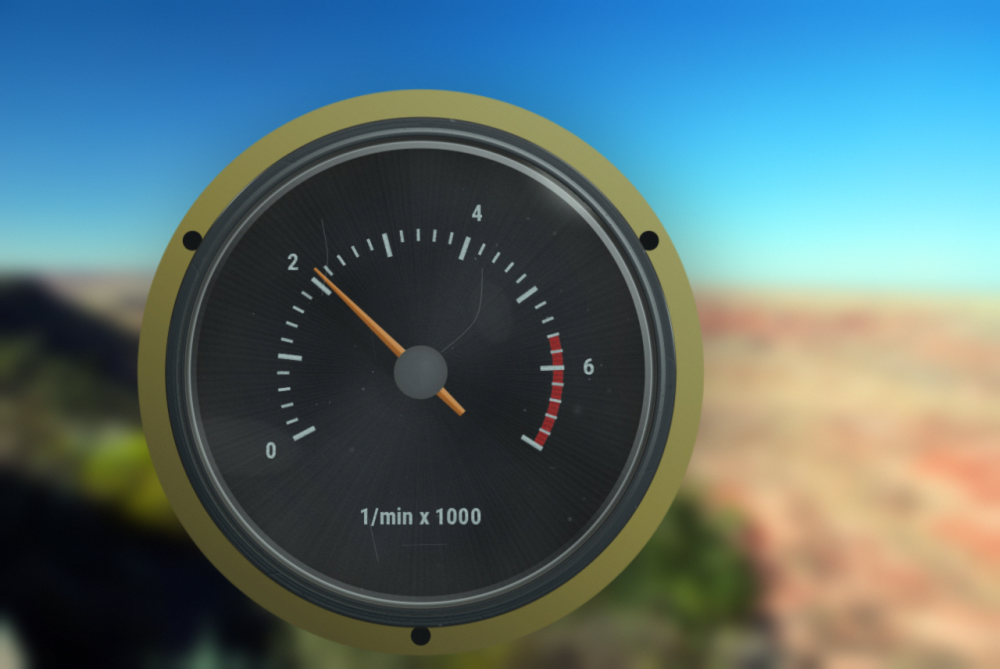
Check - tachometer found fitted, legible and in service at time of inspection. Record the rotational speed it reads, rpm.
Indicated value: 2100 rpm
